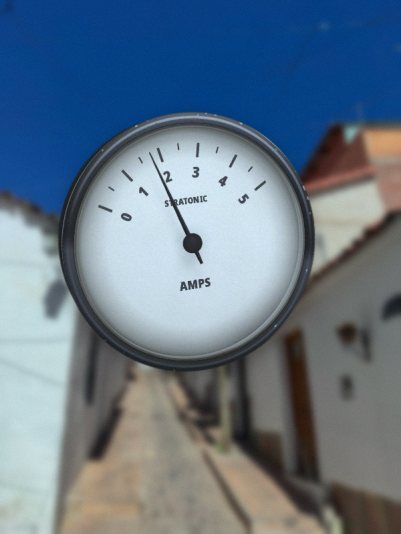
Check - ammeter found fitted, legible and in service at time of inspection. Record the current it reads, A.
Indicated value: 1.75 A
